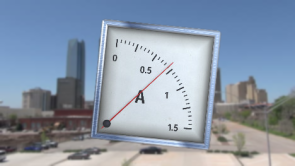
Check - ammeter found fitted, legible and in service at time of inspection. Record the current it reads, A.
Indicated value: 0.7 A
